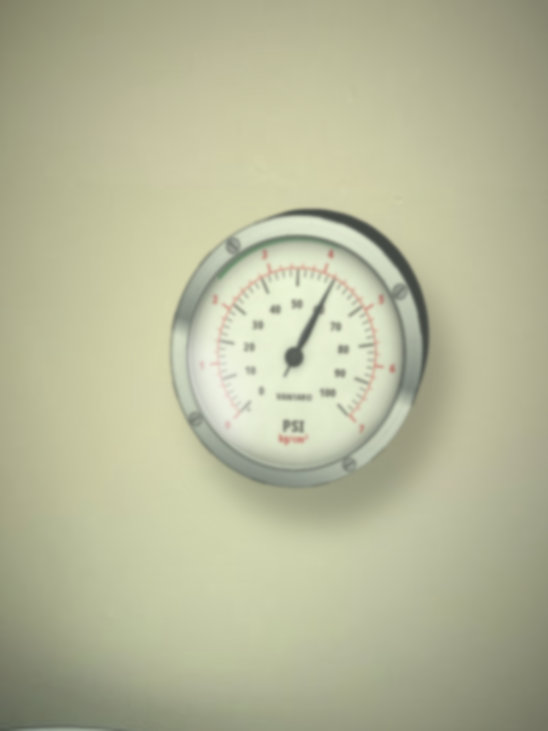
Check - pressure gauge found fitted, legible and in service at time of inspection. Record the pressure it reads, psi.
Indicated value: 60 psi
